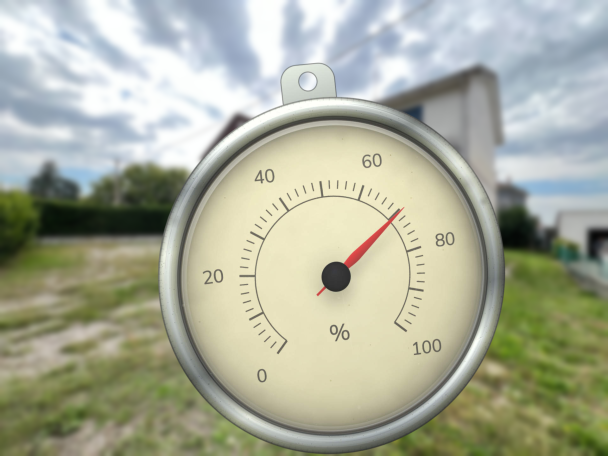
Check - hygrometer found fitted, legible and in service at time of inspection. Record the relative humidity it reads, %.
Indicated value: 70 %
